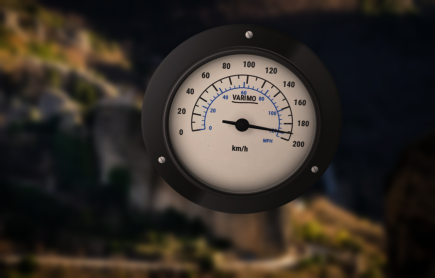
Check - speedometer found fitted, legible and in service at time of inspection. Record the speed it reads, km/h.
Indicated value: 190 km/h
